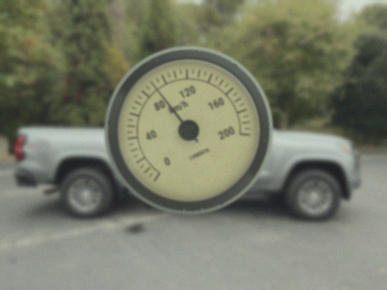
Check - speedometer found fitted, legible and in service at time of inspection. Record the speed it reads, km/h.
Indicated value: 90 km/h
